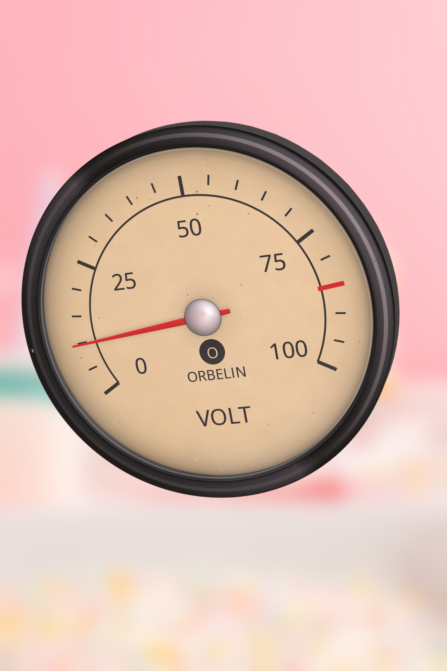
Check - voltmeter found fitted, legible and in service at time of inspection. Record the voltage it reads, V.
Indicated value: 10 V
